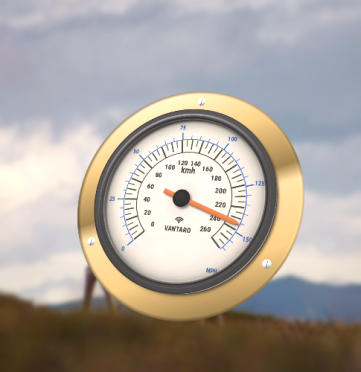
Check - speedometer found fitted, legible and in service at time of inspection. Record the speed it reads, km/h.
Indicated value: 235 km/h
